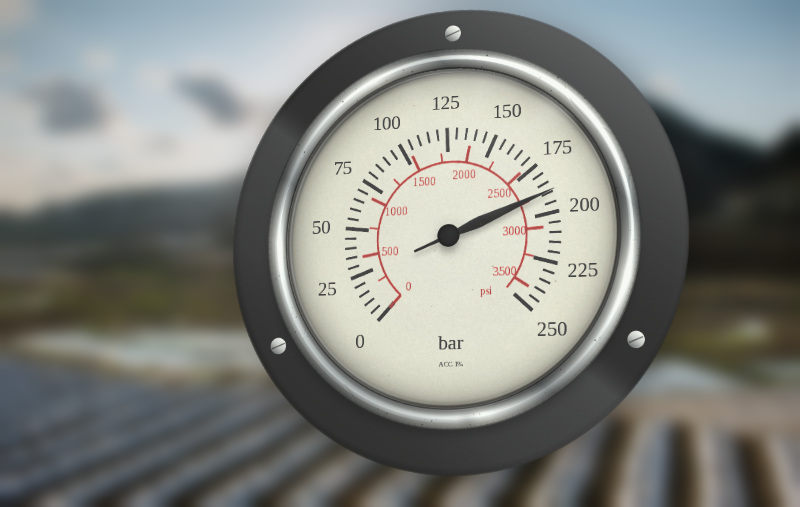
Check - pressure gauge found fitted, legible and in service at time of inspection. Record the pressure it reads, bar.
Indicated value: 190 bar
